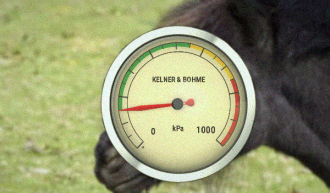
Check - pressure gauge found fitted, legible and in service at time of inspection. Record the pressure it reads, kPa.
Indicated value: 150 kPa
